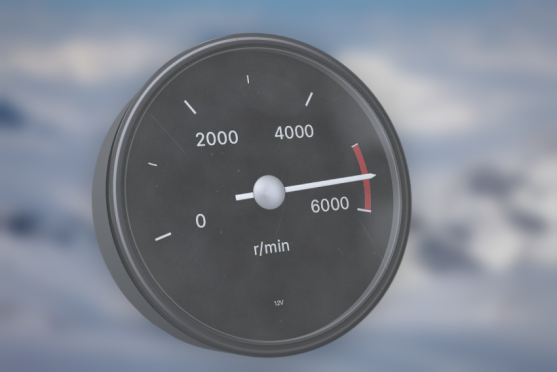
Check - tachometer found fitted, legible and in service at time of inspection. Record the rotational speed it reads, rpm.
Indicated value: 5500 rpm
